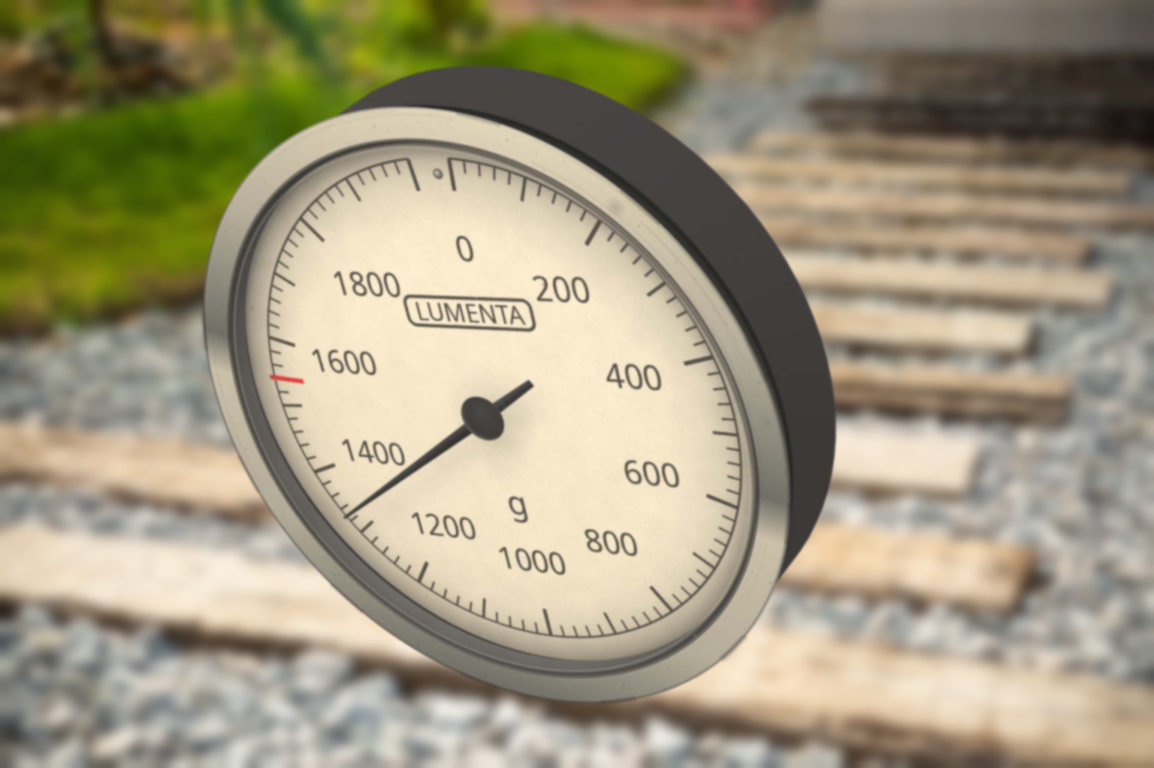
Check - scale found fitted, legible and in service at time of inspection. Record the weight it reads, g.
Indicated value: 1330 g
